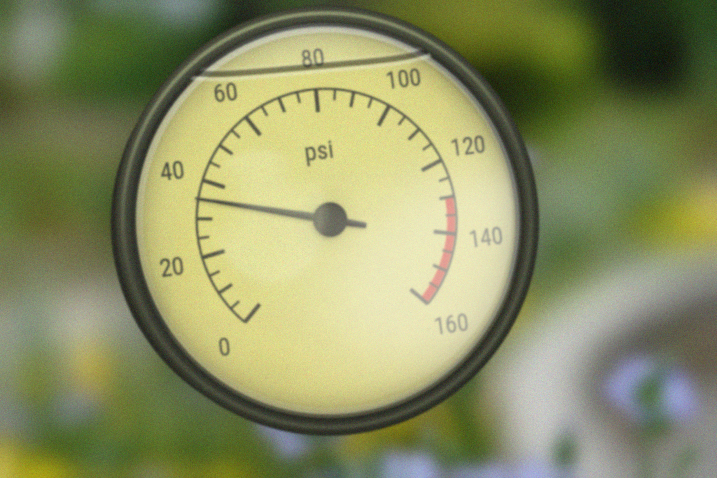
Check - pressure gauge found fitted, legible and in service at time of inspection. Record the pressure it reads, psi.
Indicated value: 35 psi
